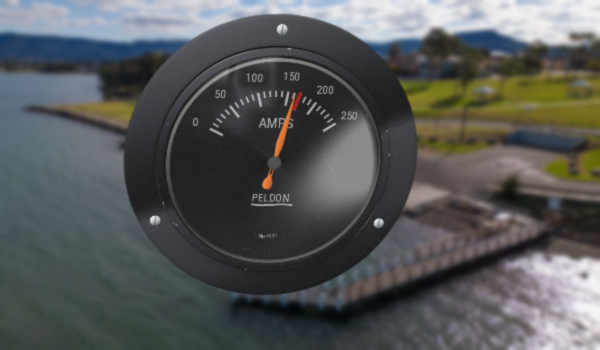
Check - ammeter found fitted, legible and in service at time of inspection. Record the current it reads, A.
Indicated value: 160 A
